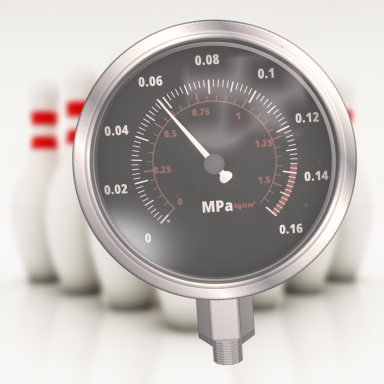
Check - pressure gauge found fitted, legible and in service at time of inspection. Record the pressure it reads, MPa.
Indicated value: 0.058 MPa
